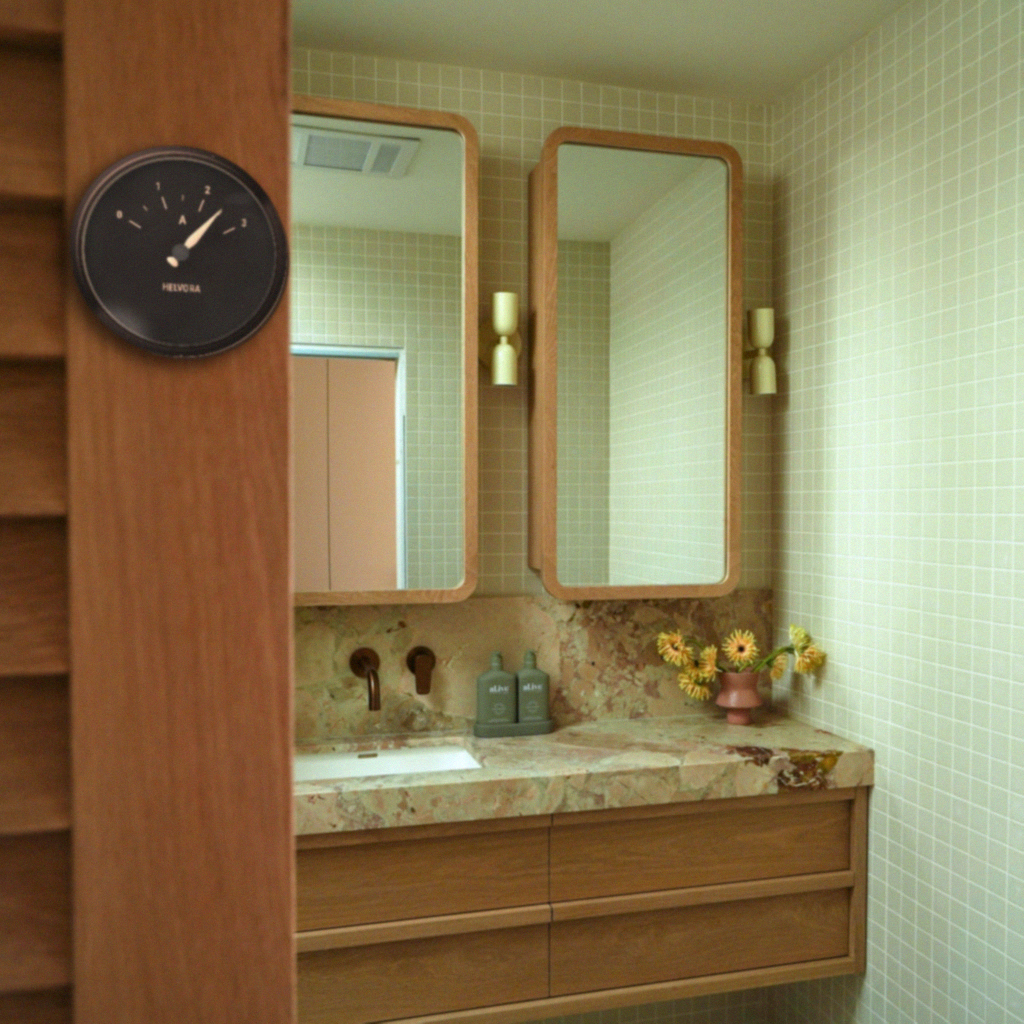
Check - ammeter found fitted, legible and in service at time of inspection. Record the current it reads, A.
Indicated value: 2.5 A
